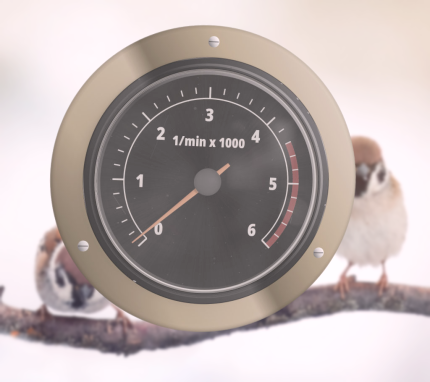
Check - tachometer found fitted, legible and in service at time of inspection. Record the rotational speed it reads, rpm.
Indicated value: 100 rpm
